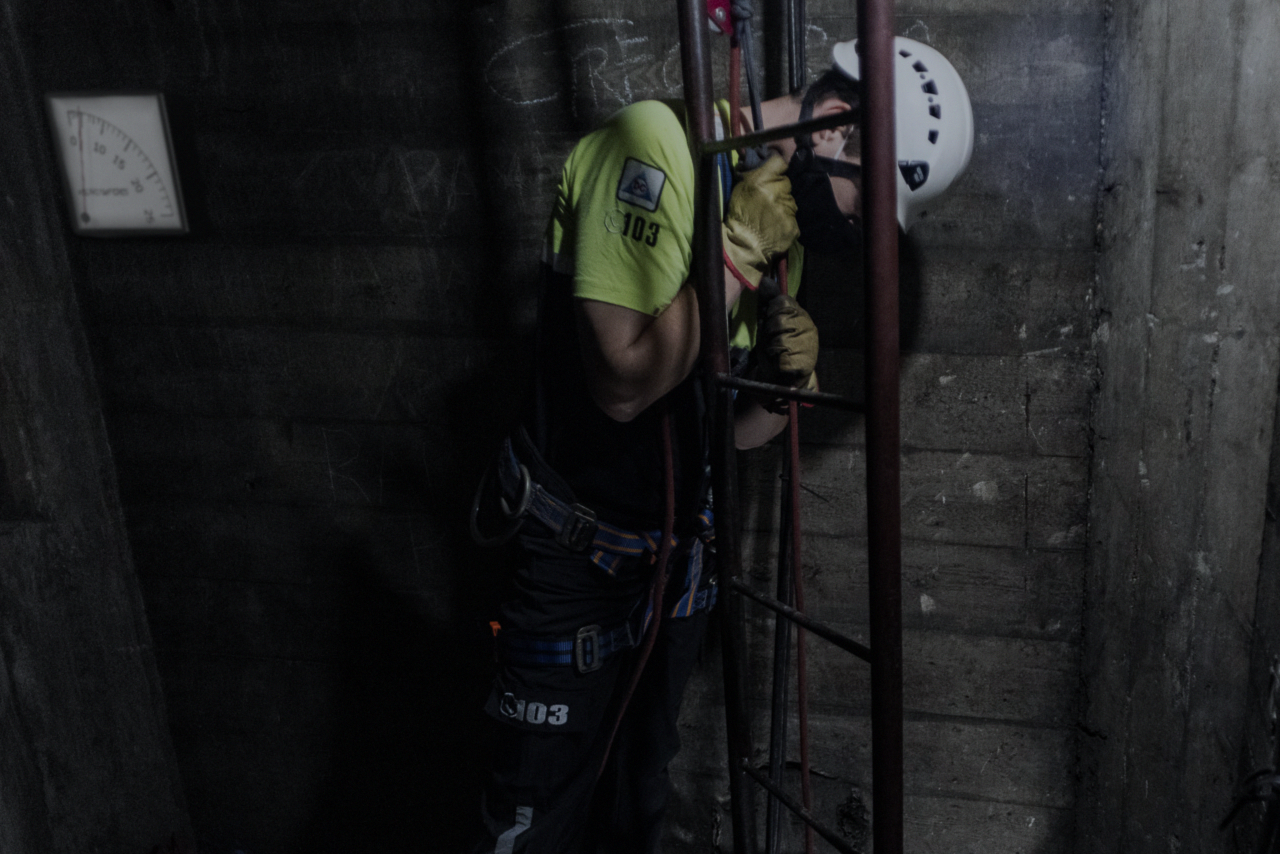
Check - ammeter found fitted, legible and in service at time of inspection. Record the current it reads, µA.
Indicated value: 5 µA
